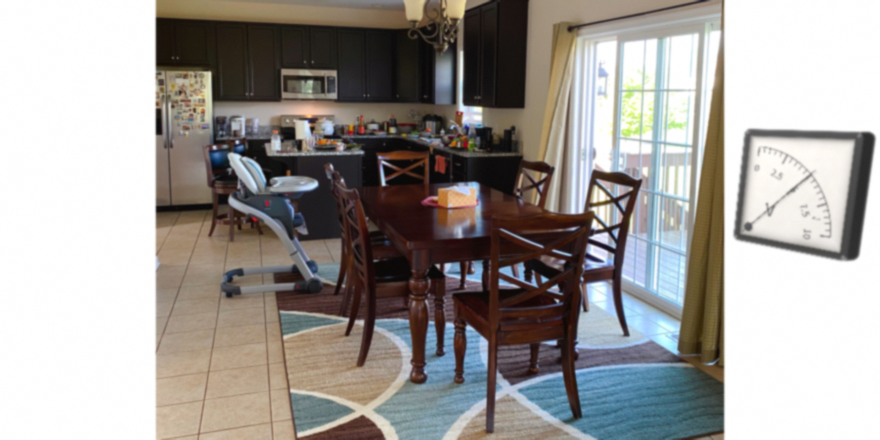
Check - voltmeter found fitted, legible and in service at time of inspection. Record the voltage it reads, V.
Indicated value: 5 V
